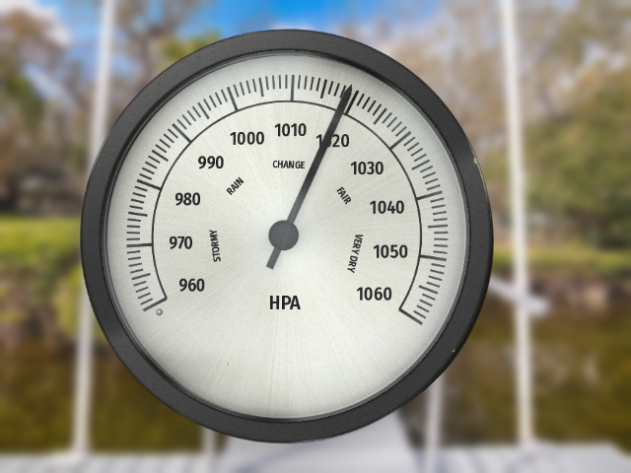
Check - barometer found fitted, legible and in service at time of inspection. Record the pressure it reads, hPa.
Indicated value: 1019 hPa
